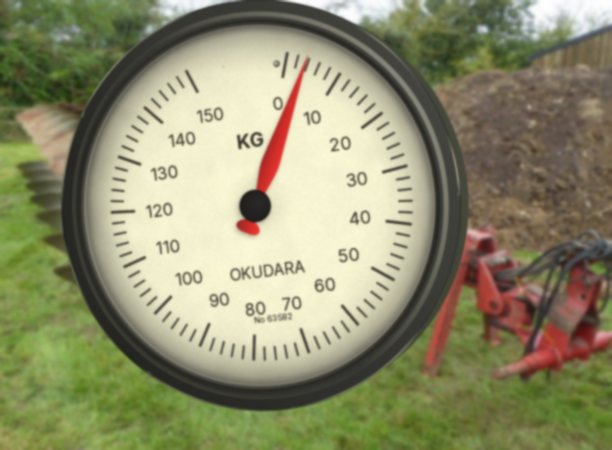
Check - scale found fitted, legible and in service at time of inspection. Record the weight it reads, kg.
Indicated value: 4 kg
